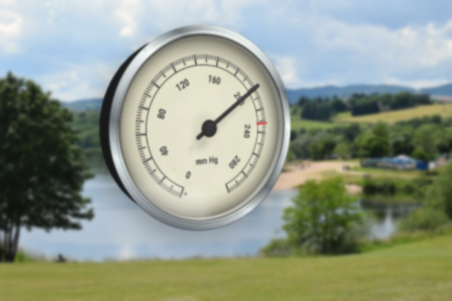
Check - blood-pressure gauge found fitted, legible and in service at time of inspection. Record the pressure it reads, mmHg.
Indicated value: 200 mmHg
